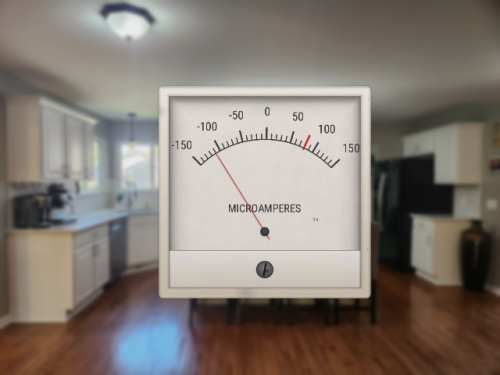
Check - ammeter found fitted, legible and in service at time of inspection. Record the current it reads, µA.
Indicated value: -110 µA
